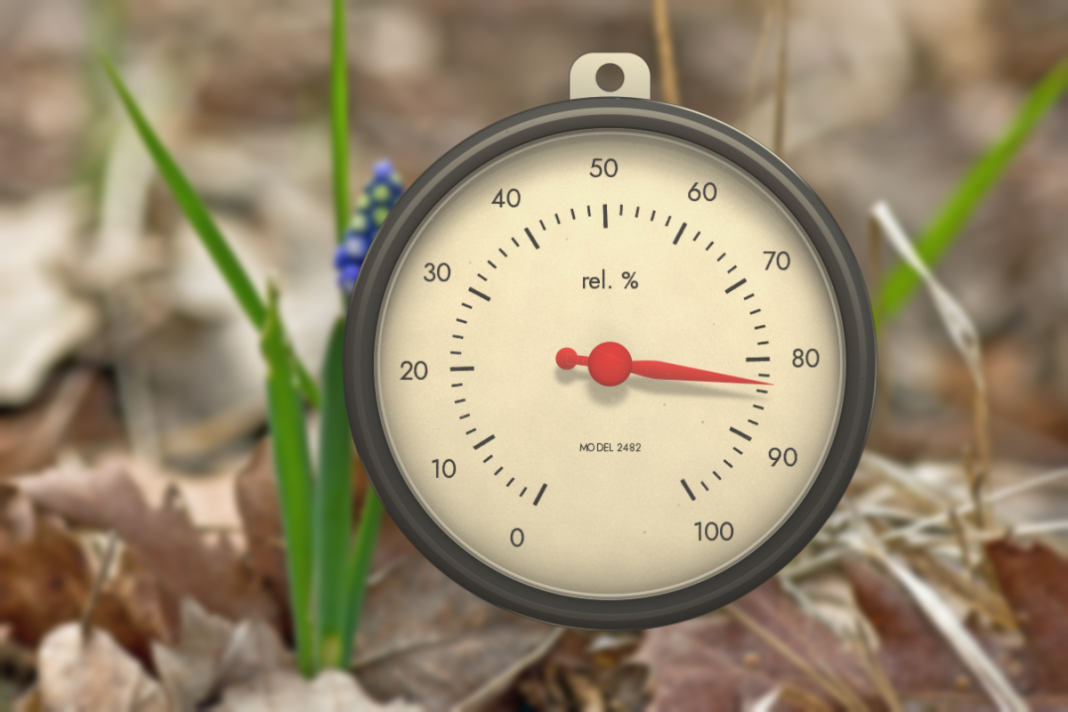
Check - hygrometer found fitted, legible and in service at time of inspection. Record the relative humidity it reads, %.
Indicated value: 83 %
